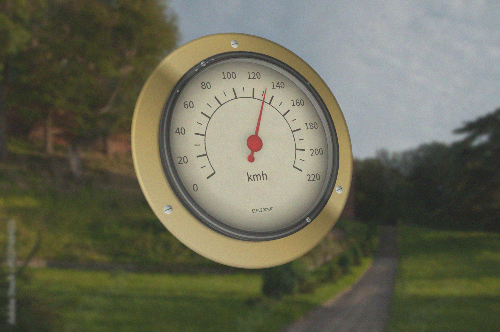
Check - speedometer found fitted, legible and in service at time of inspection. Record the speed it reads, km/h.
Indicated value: 130 km/h
